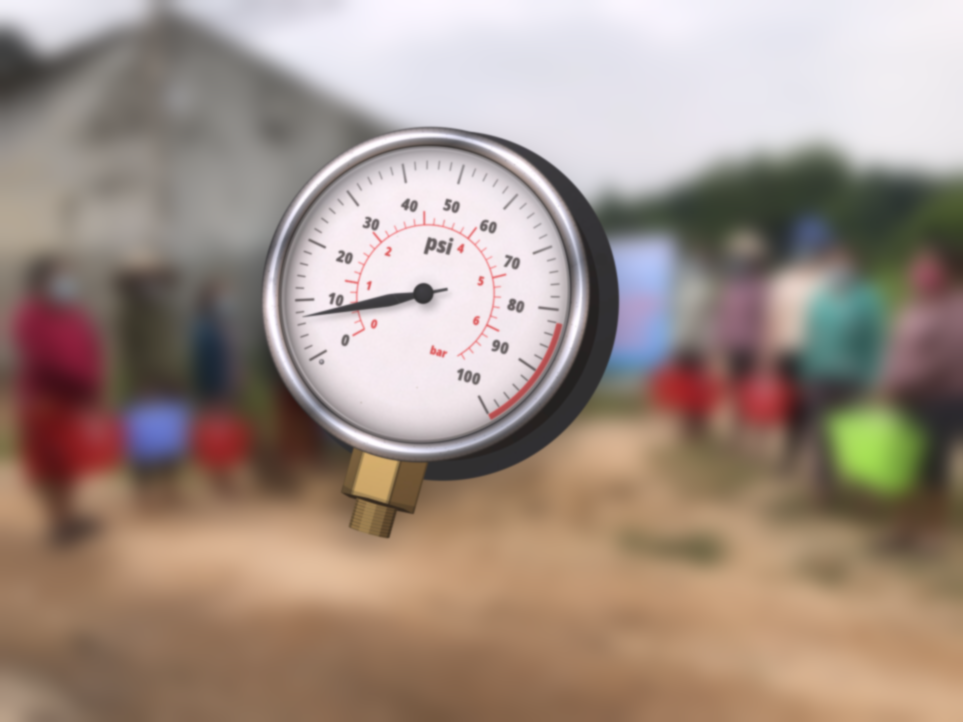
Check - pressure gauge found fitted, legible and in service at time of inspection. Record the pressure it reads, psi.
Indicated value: 7 psi
